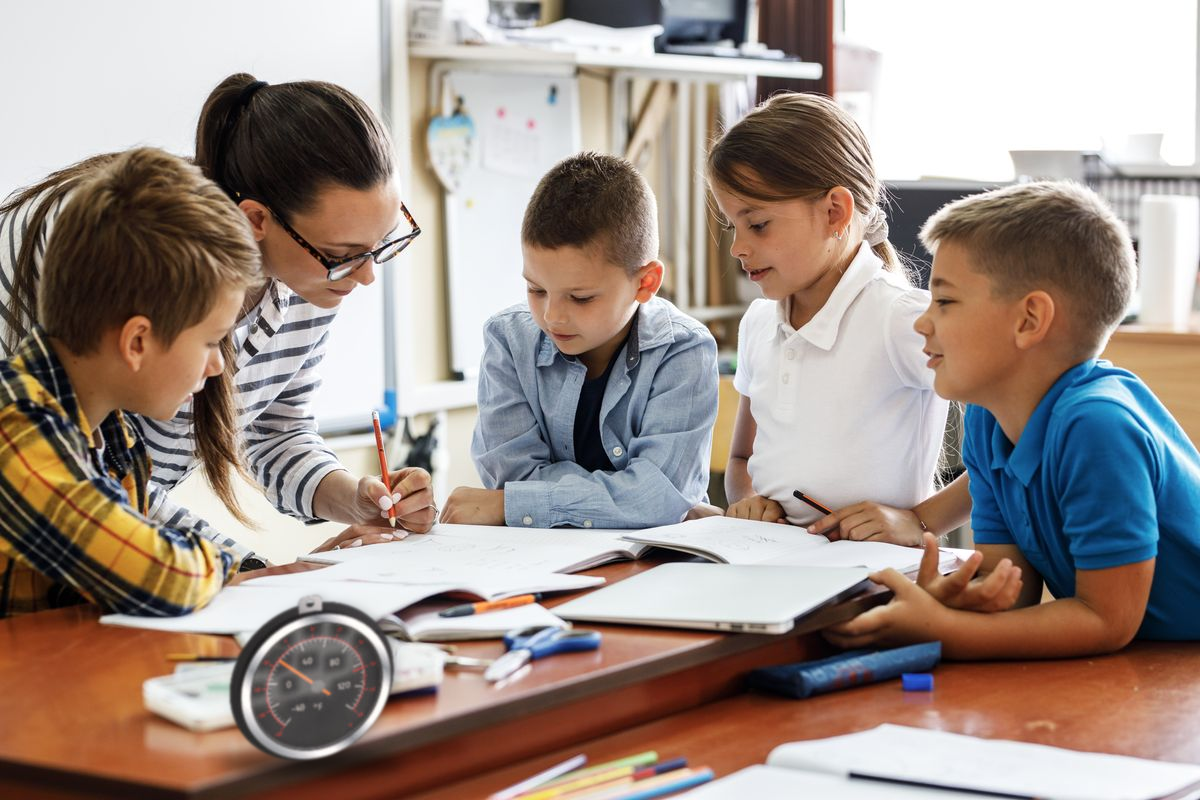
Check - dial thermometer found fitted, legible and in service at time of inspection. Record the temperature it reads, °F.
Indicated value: 20 °F
